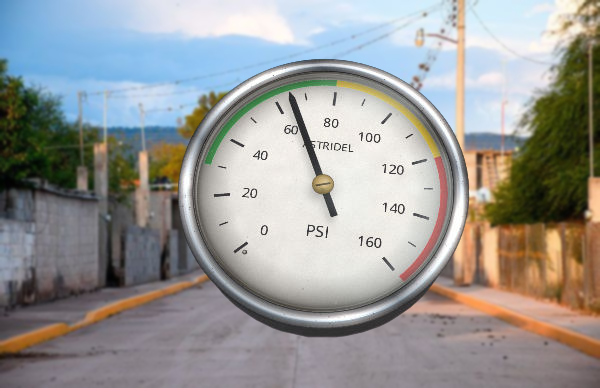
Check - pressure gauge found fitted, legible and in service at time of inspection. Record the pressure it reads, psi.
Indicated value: 65 psi
